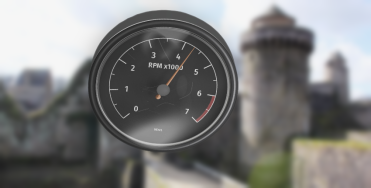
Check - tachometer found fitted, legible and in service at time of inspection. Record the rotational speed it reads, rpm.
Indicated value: 4250 rpm
